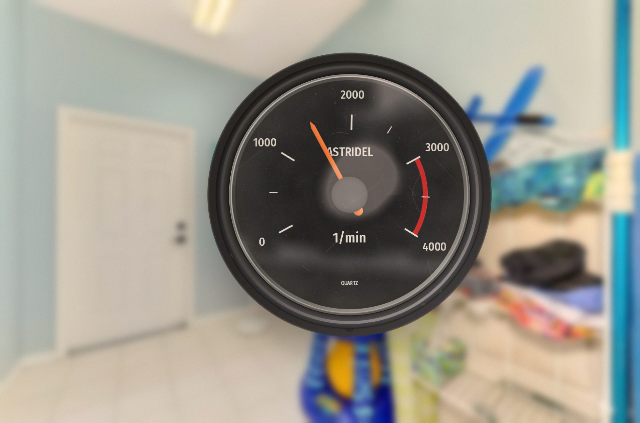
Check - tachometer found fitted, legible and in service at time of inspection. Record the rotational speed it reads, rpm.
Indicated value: 1500 rpm
